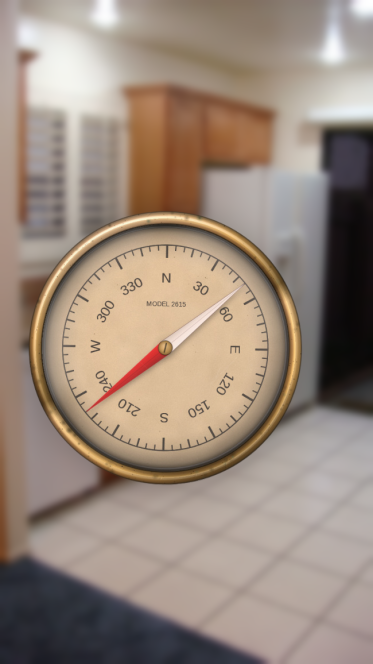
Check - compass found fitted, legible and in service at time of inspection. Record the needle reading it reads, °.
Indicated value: 230 °
